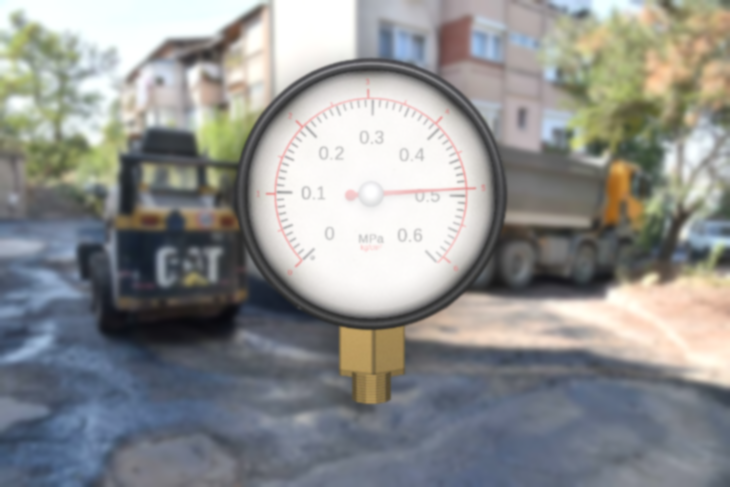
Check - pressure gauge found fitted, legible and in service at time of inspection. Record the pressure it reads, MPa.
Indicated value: 0.49 MPa
